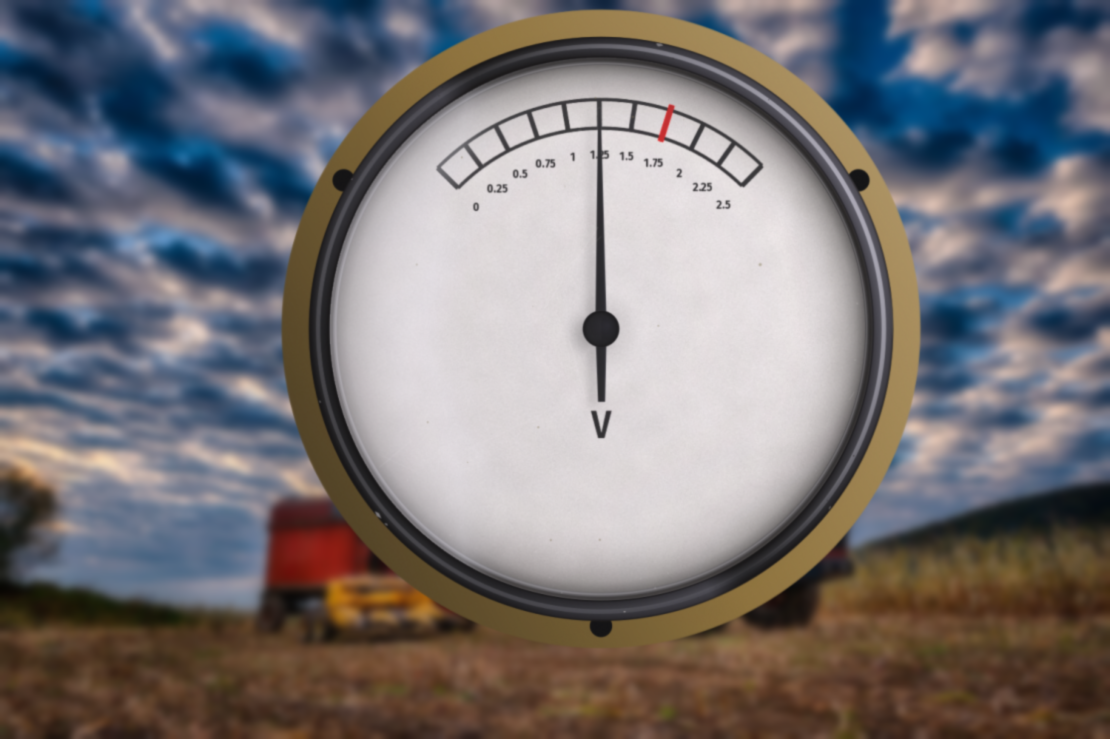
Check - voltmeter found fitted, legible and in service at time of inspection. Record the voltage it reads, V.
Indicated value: 1.25 V
